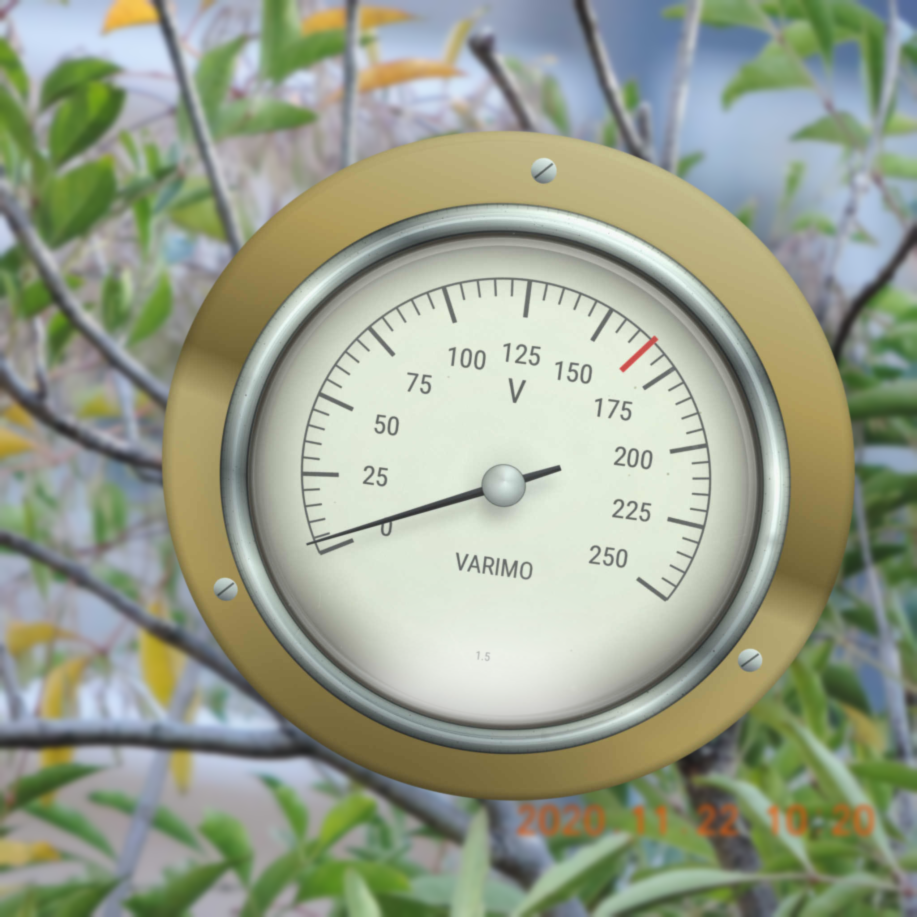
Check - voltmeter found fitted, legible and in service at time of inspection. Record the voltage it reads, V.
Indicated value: 5 V
